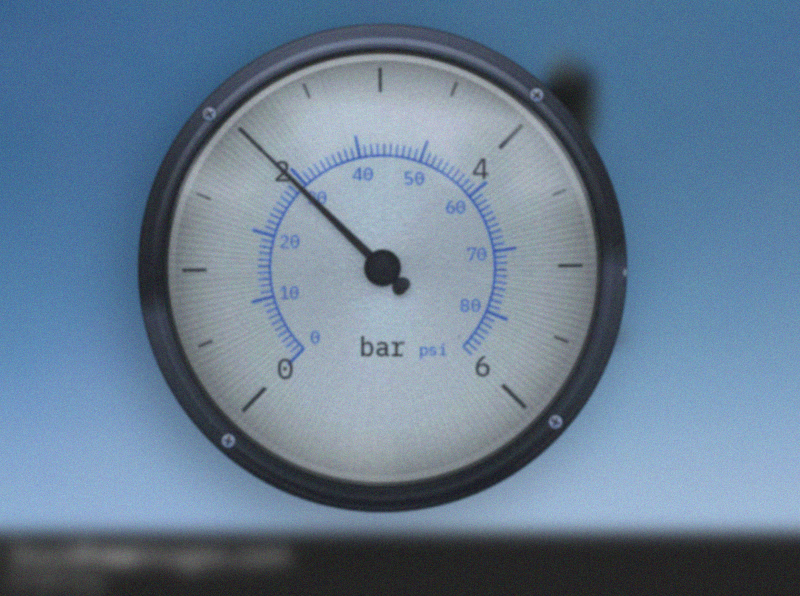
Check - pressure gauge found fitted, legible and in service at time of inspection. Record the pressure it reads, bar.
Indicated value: 2 bar
